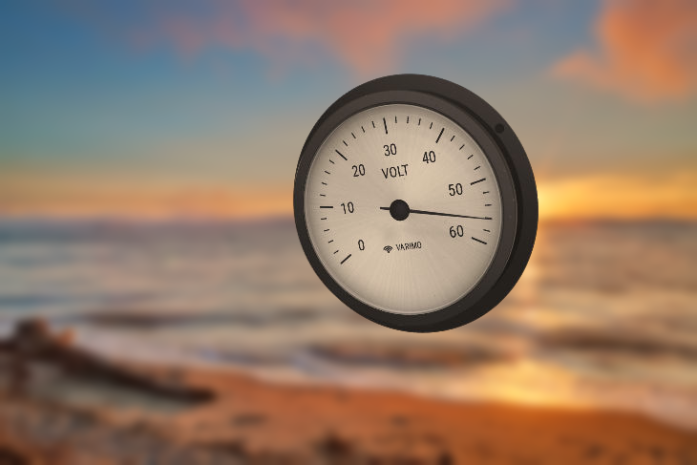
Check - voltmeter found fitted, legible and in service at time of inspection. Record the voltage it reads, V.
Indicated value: 56 V
